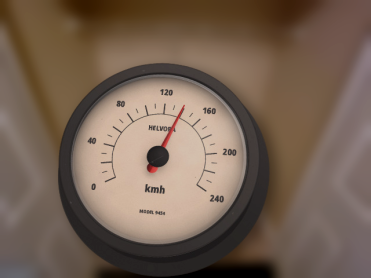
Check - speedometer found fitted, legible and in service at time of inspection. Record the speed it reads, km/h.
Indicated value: 140 km/h
